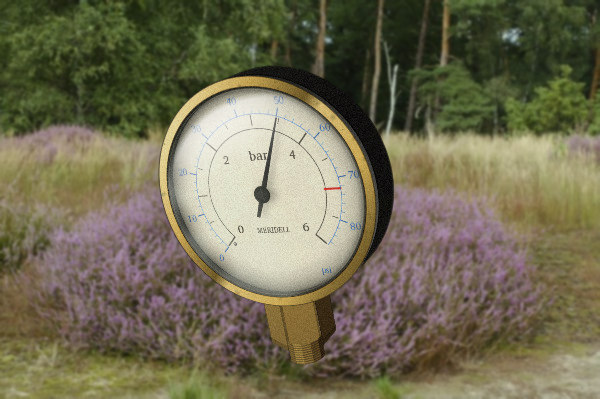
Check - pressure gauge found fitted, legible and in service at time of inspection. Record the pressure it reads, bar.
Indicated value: 3.5 bar
